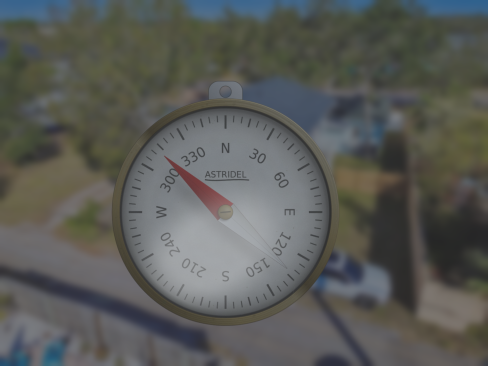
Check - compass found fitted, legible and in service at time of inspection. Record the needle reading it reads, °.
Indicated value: 312.5 °
